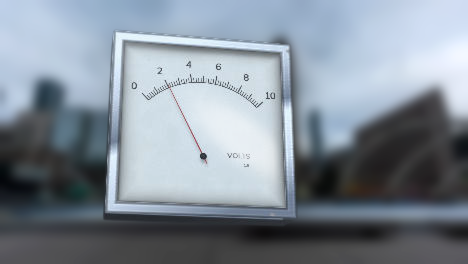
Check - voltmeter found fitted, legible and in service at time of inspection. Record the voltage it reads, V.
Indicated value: 2 V
